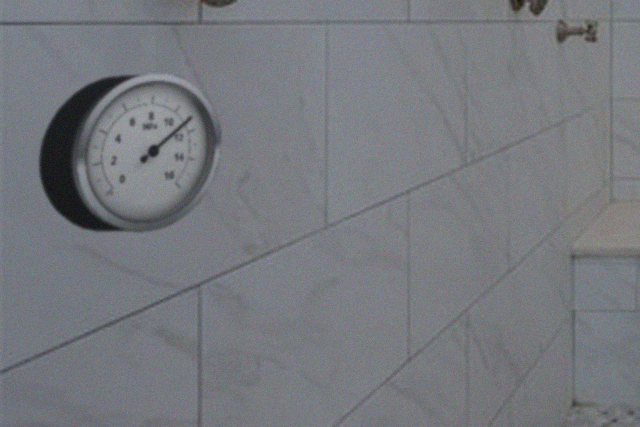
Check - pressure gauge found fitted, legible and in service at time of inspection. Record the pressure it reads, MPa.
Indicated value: 11 MPa
